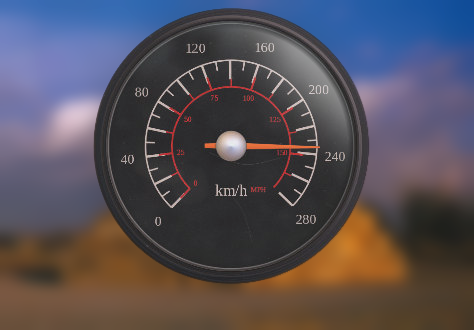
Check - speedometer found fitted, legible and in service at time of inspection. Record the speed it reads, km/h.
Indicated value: 235 km/h
